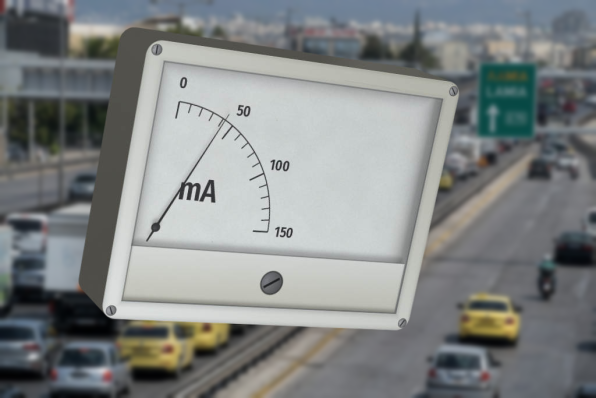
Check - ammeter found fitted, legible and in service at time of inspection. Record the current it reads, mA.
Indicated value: 40 mA
